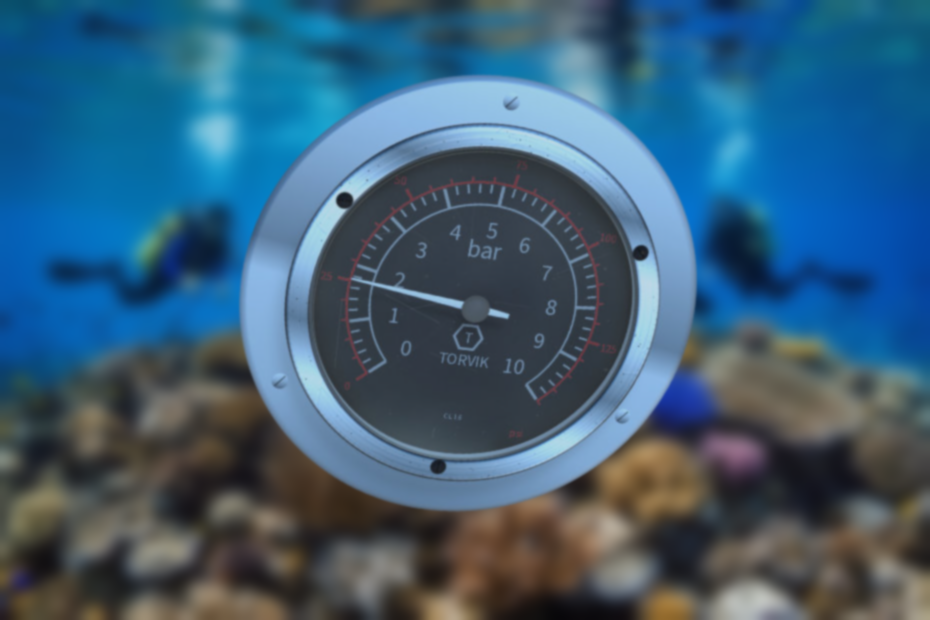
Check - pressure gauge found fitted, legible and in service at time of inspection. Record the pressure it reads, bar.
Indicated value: 1.8 bar
